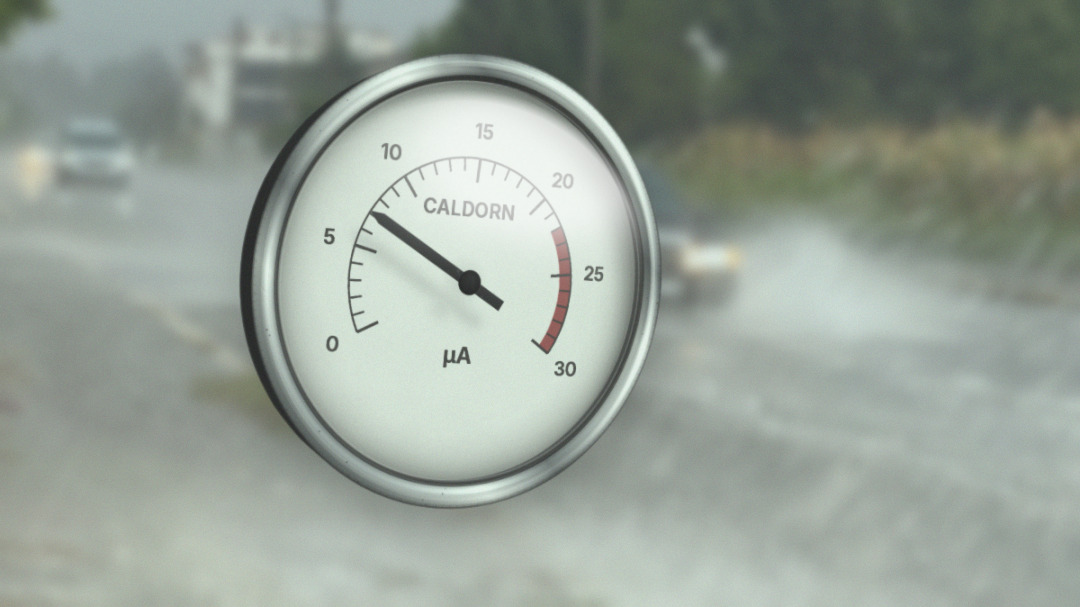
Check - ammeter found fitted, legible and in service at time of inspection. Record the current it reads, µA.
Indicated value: 7 µA
